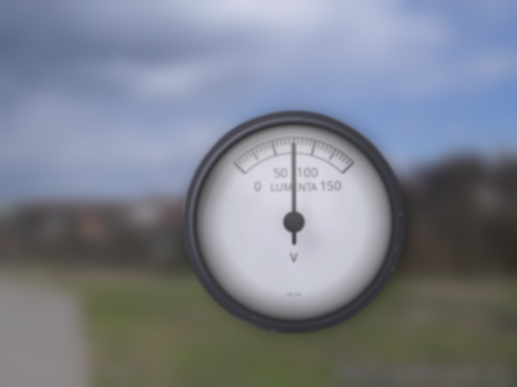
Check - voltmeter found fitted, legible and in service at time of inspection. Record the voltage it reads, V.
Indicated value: 75 V
